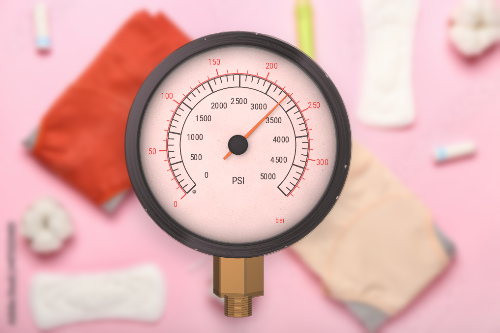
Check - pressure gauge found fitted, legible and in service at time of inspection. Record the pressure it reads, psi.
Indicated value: 3300 psi
